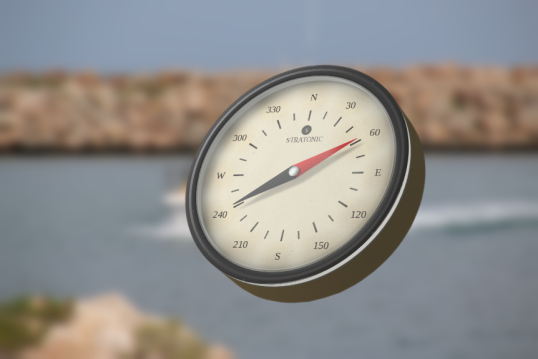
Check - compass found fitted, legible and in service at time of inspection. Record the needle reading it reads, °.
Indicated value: 60 °
